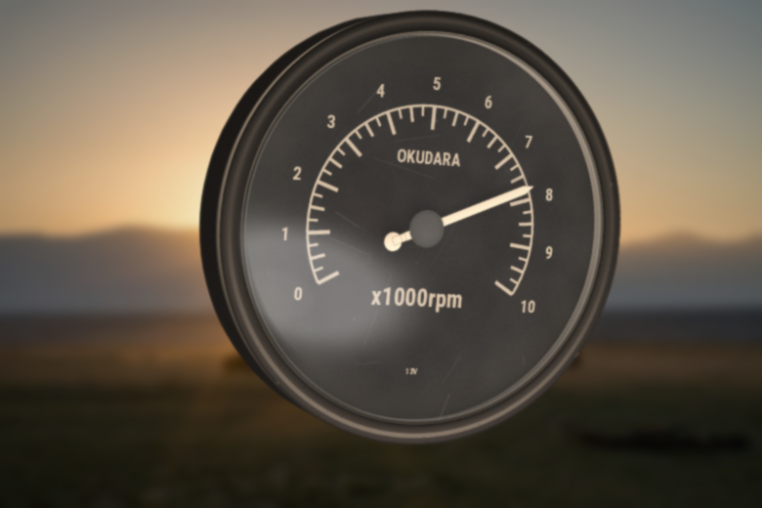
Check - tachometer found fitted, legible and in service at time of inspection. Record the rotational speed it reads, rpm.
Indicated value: 7750 rpm
